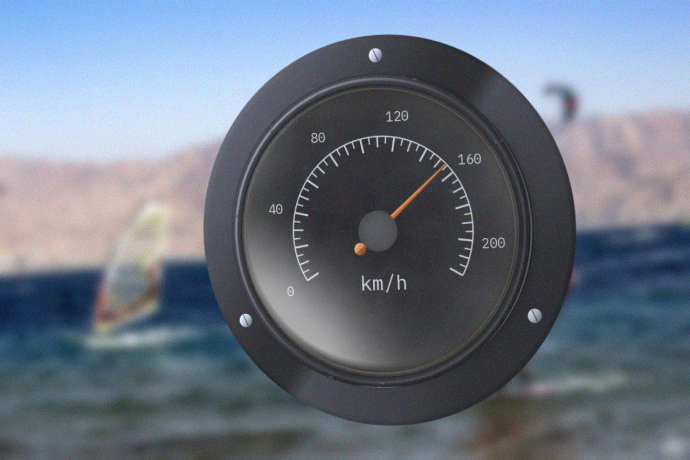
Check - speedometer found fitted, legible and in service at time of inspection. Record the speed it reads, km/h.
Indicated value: 155 km/h
